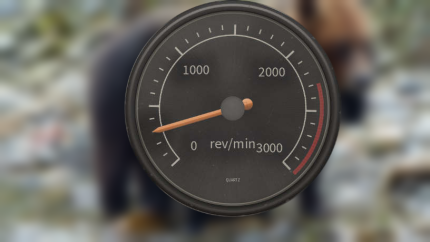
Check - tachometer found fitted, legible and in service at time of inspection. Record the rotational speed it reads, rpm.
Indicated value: 300 rpm
